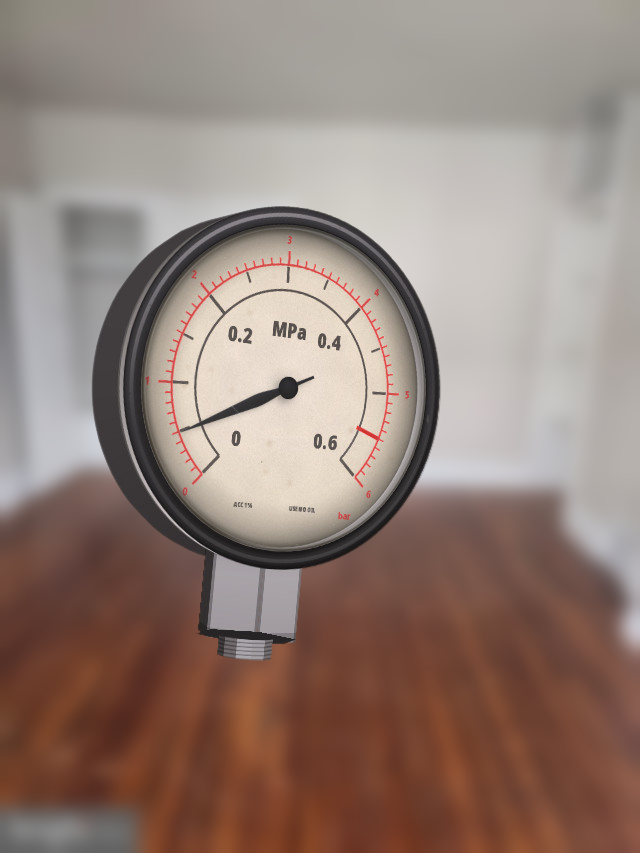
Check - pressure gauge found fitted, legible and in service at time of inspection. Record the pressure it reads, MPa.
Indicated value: 0.05 MPa
